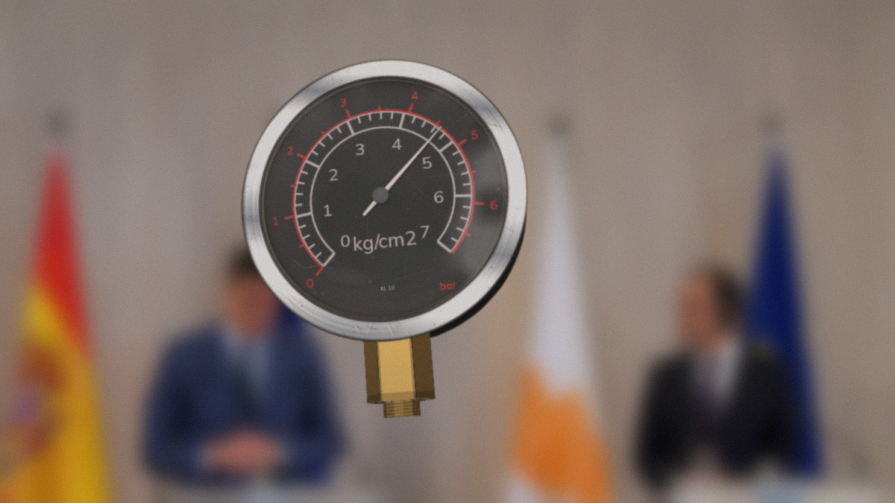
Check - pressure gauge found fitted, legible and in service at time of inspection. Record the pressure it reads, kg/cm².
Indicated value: 4.7 kg/cm²
